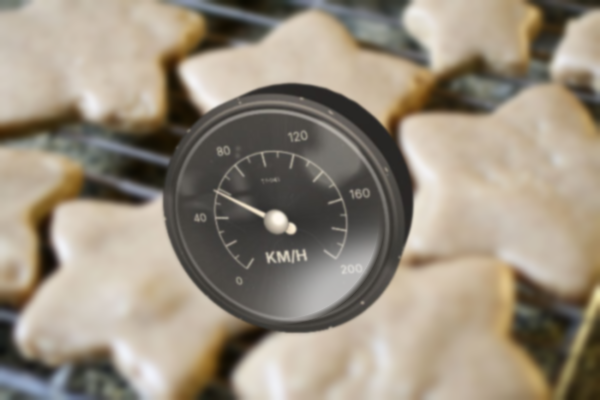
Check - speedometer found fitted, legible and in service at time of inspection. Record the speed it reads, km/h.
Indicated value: 60 km/h
